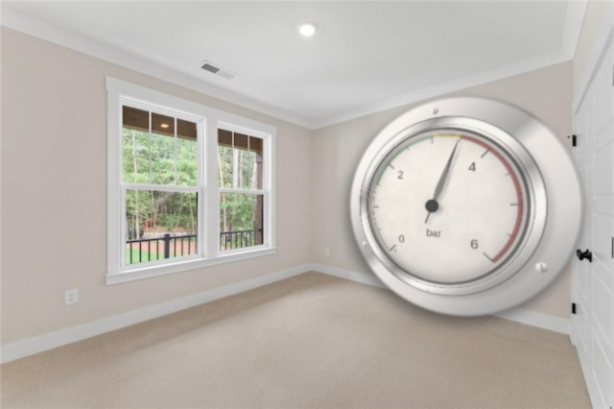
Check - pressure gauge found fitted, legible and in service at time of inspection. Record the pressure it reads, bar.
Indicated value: 3.5 bar
